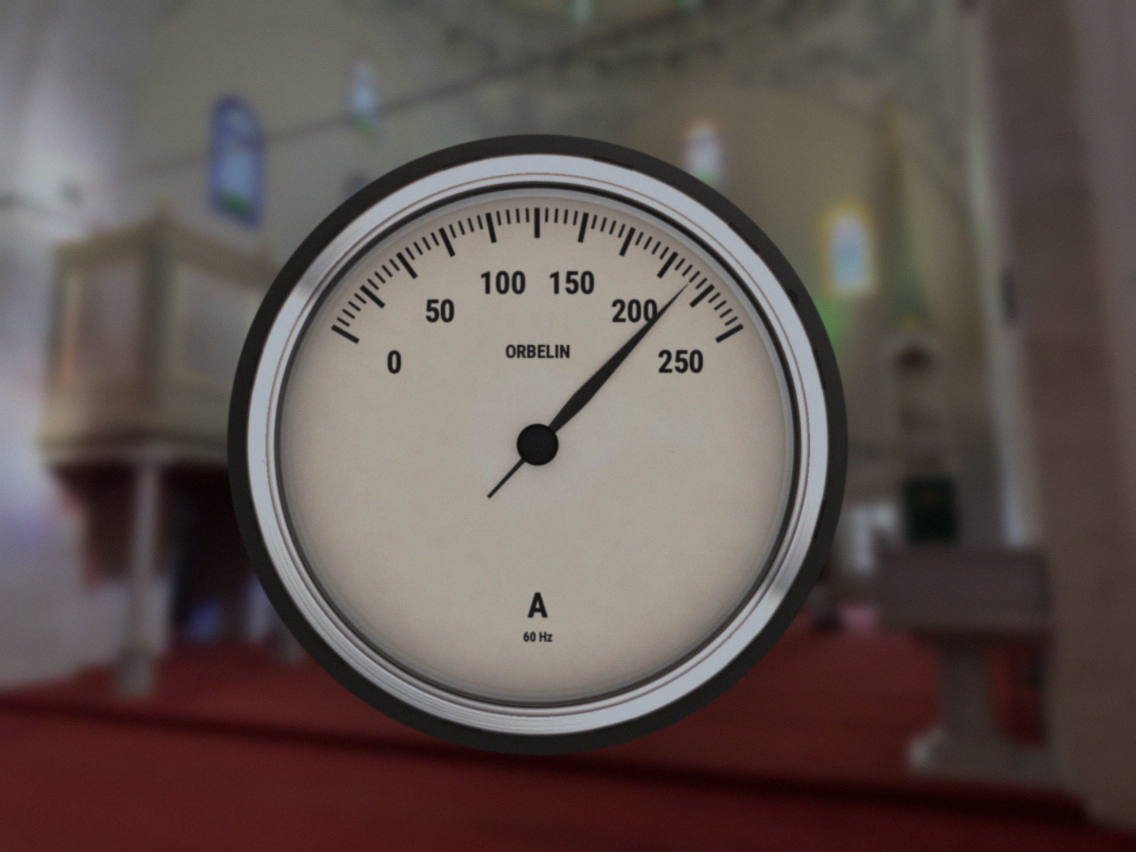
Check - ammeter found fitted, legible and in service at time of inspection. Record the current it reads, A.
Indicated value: 215 A
